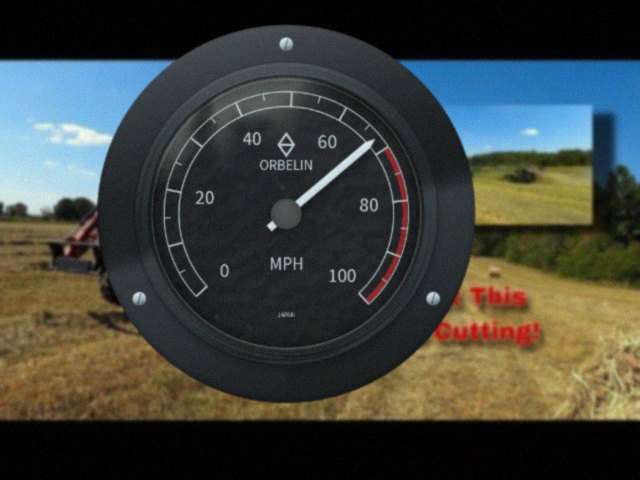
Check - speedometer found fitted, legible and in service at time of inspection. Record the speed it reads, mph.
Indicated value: 67.5 mph
